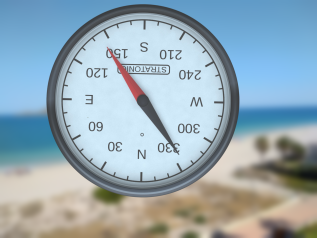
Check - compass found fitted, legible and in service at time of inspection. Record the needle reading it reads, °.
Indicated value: 145 °
